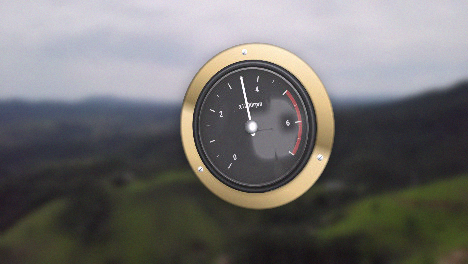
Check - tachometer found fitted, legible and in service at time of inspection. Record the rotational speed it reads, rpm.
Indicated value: 3500 rpm
